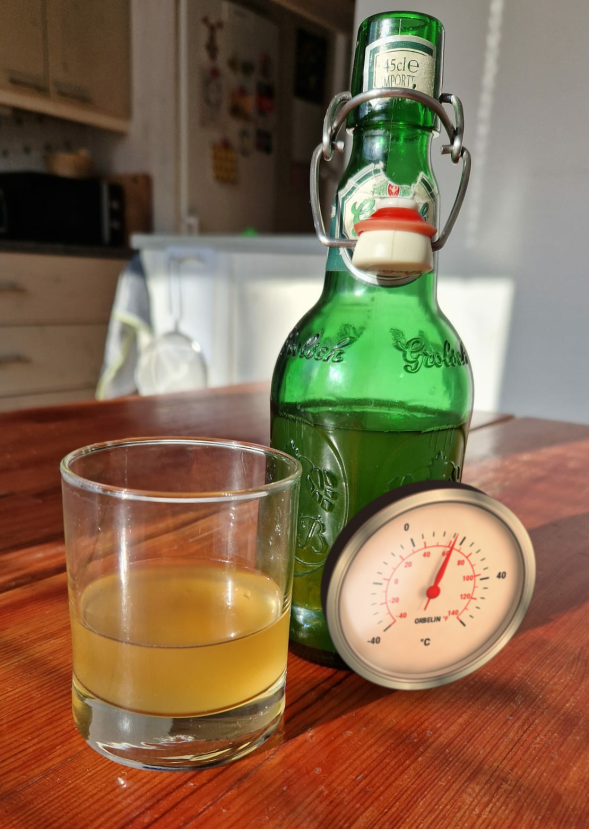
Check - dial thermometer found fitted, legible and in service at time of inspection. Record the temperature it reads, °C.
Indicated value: 16 °C
